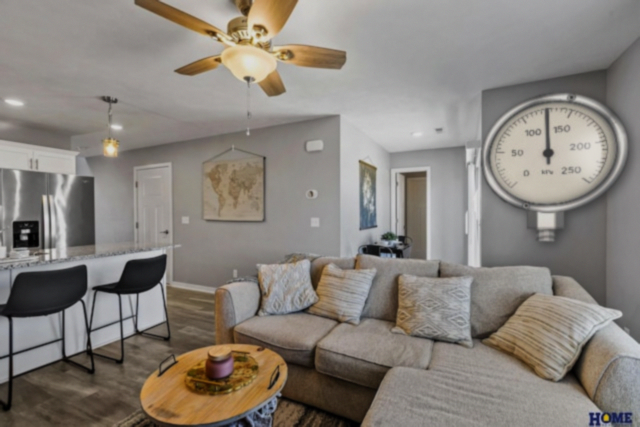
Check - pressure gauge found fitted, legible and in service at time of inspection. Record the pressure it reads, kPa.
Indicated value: 125 kPa
